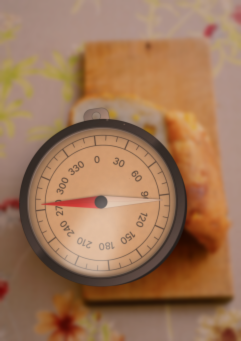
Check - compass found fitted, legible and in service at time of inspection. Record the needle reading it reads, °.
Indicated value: 275 °
